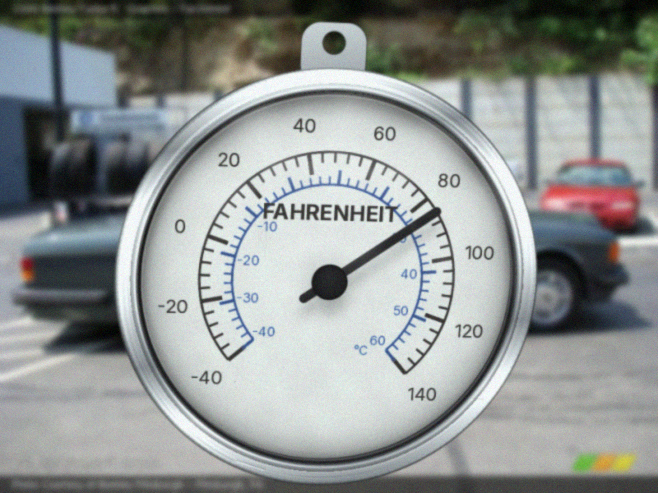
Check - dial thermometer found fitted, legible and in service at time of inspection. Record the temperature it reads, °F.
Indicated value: 84 °F
